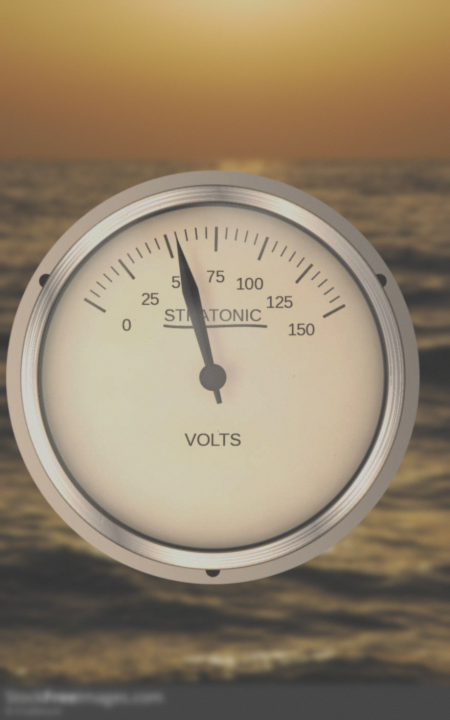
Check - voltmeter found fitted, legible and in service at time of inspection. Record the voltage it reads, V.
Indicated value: 55 V
